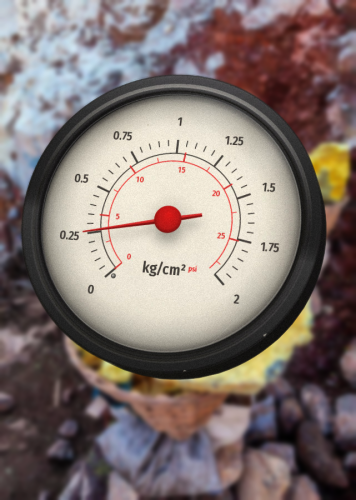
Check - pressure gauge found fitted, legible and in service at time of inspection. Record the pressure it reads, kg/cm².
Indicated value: 0.25 kg/cm²
